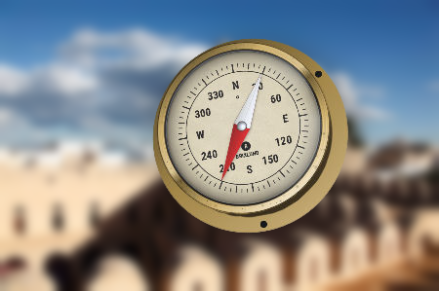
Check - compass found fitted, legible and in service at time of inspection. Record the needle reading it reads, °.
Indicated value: 210 °
